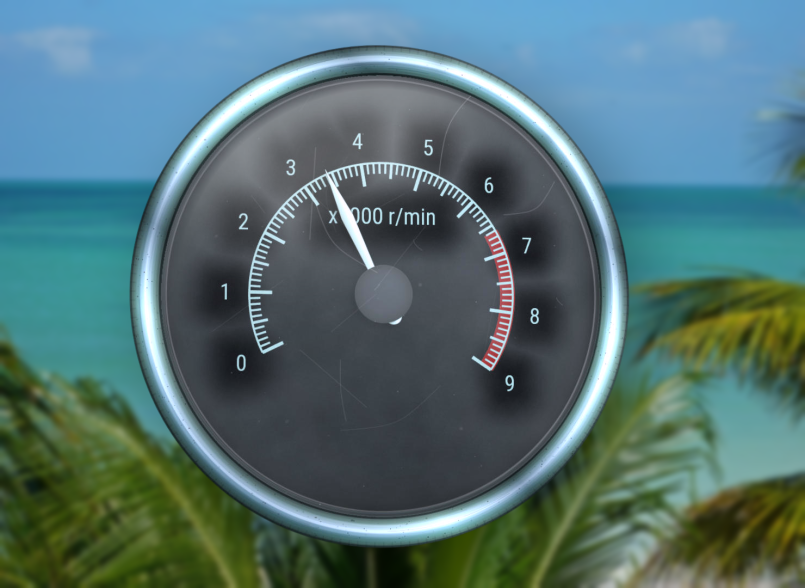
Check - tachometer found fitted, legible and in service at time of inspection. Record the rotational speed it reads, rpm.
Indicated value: 3400 rpm
